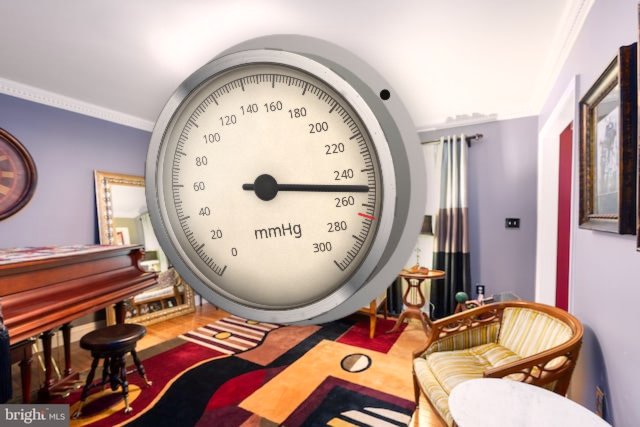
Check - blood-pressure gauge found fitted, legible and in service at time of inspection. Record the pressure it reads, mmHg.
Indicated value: 250 mmHg
